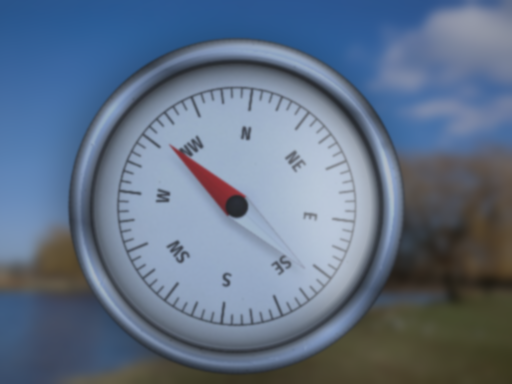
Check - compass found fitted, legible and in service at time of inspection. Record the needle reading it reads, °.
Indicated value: 305 °
